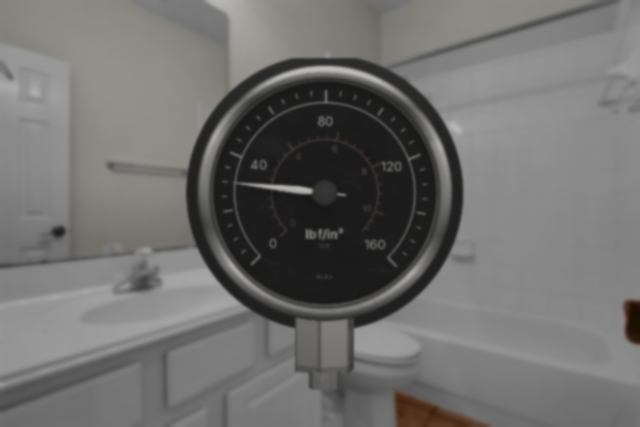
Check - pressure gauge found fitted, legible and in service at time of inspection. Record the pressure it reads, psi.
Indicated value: 30 psi
